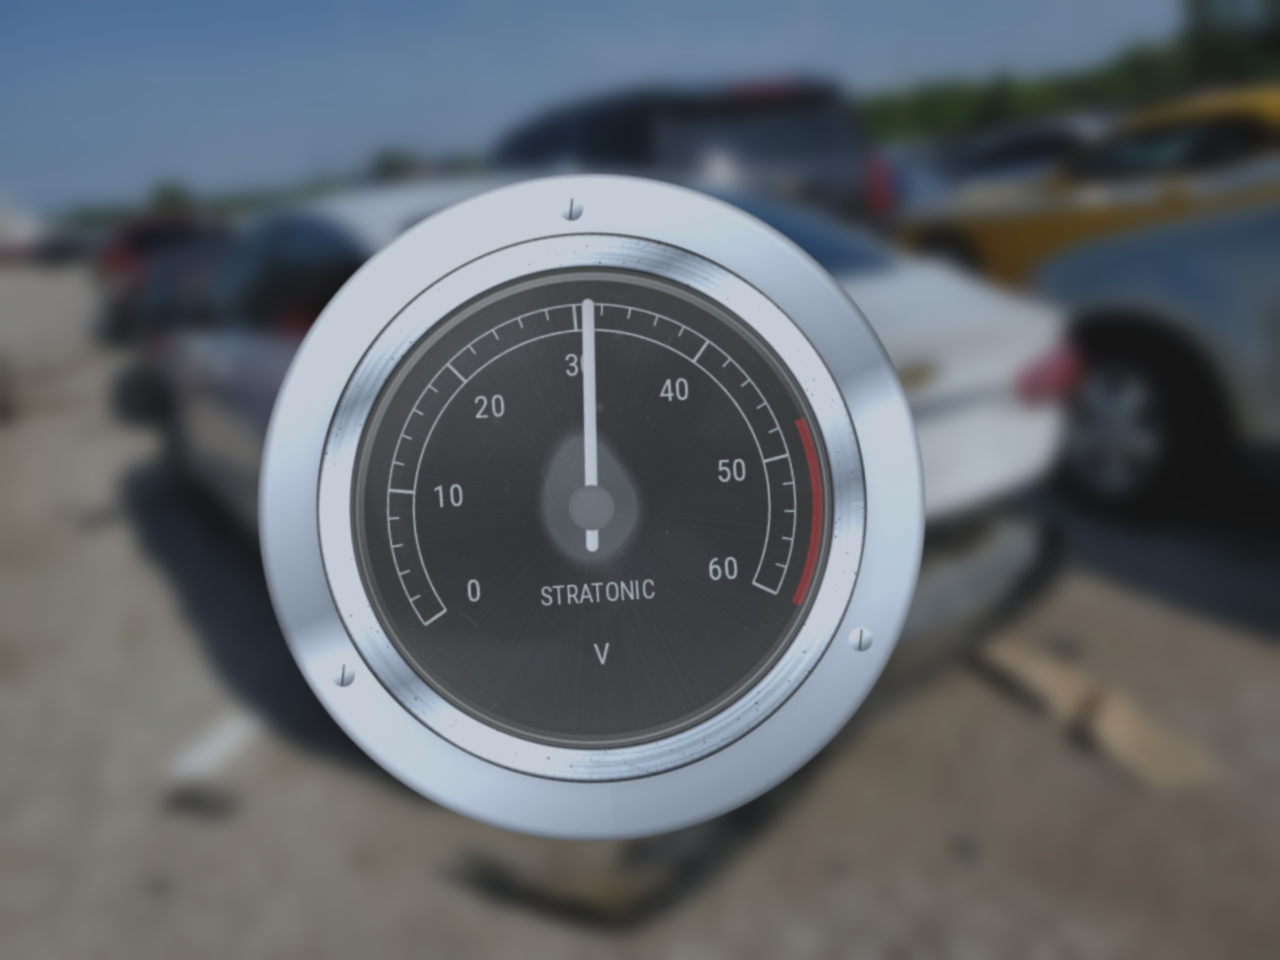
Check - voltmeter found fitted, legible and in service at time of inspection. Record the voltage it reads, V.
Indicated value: 31 V
